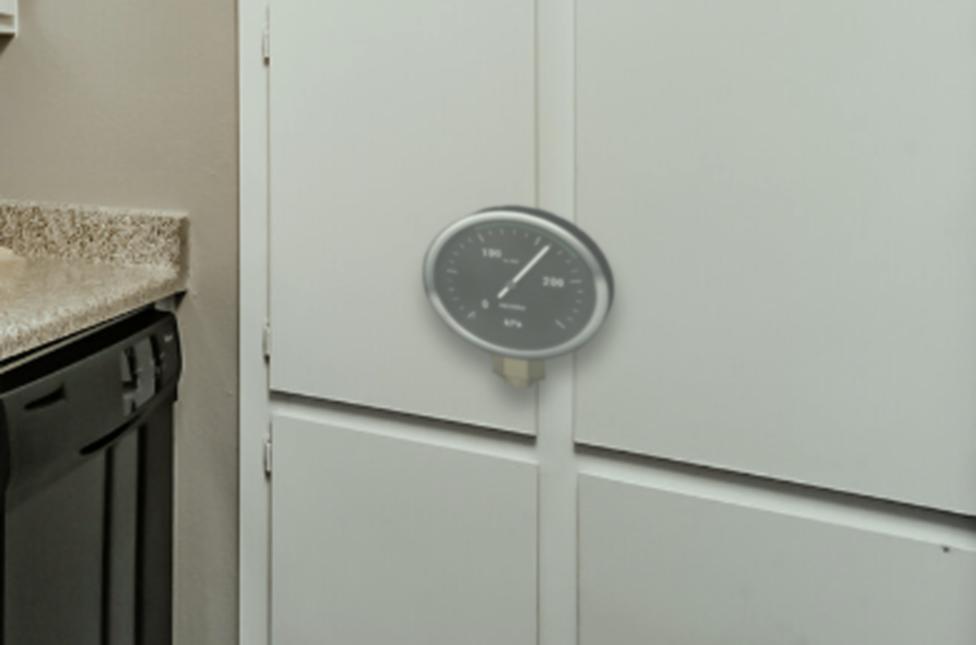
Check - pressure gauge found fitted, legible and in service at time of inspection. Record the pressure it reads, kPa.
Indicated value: 160 kPa
